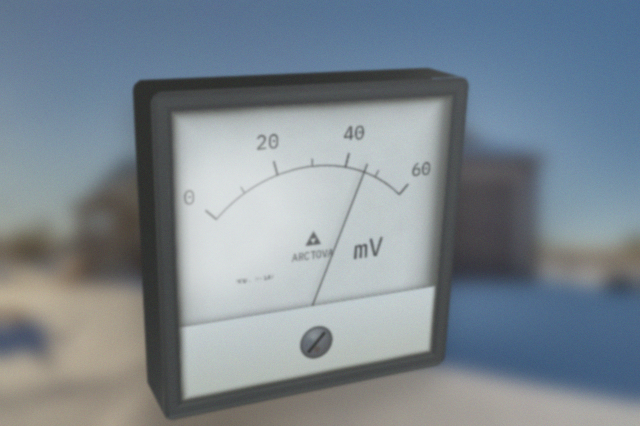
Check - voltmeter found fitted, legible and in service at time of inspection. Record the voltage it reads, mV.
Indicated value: 45 mV
